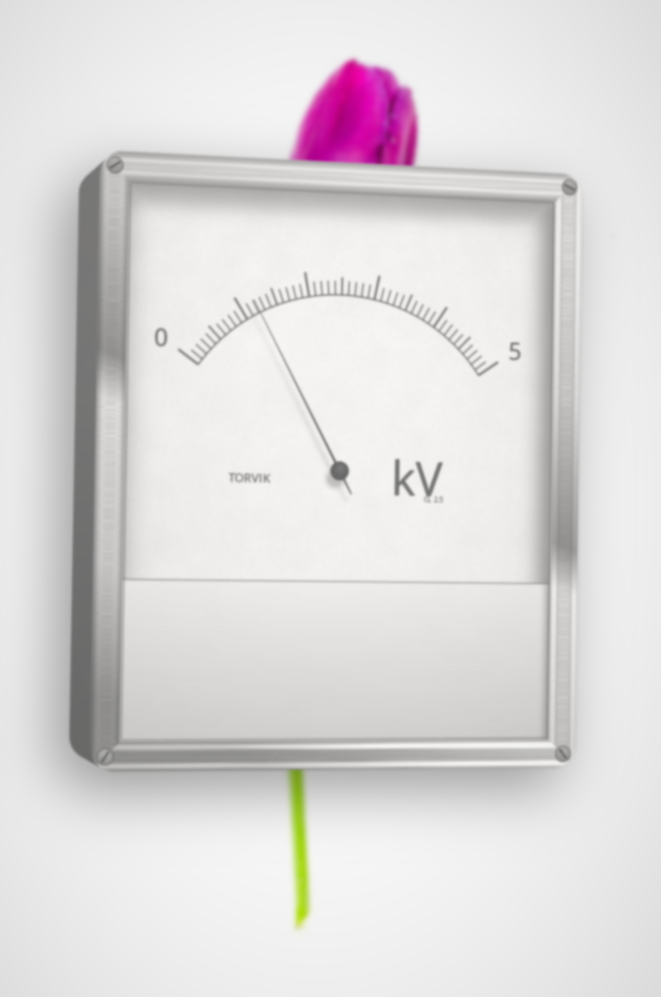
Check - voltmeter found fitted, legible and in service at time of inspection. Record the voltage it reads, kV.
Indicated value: 1.2 kV
